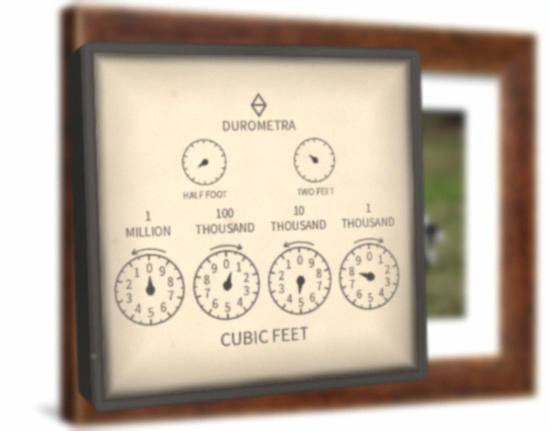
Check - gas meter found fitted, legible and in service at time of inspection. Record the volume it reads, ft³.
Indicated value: 4800 ft³
